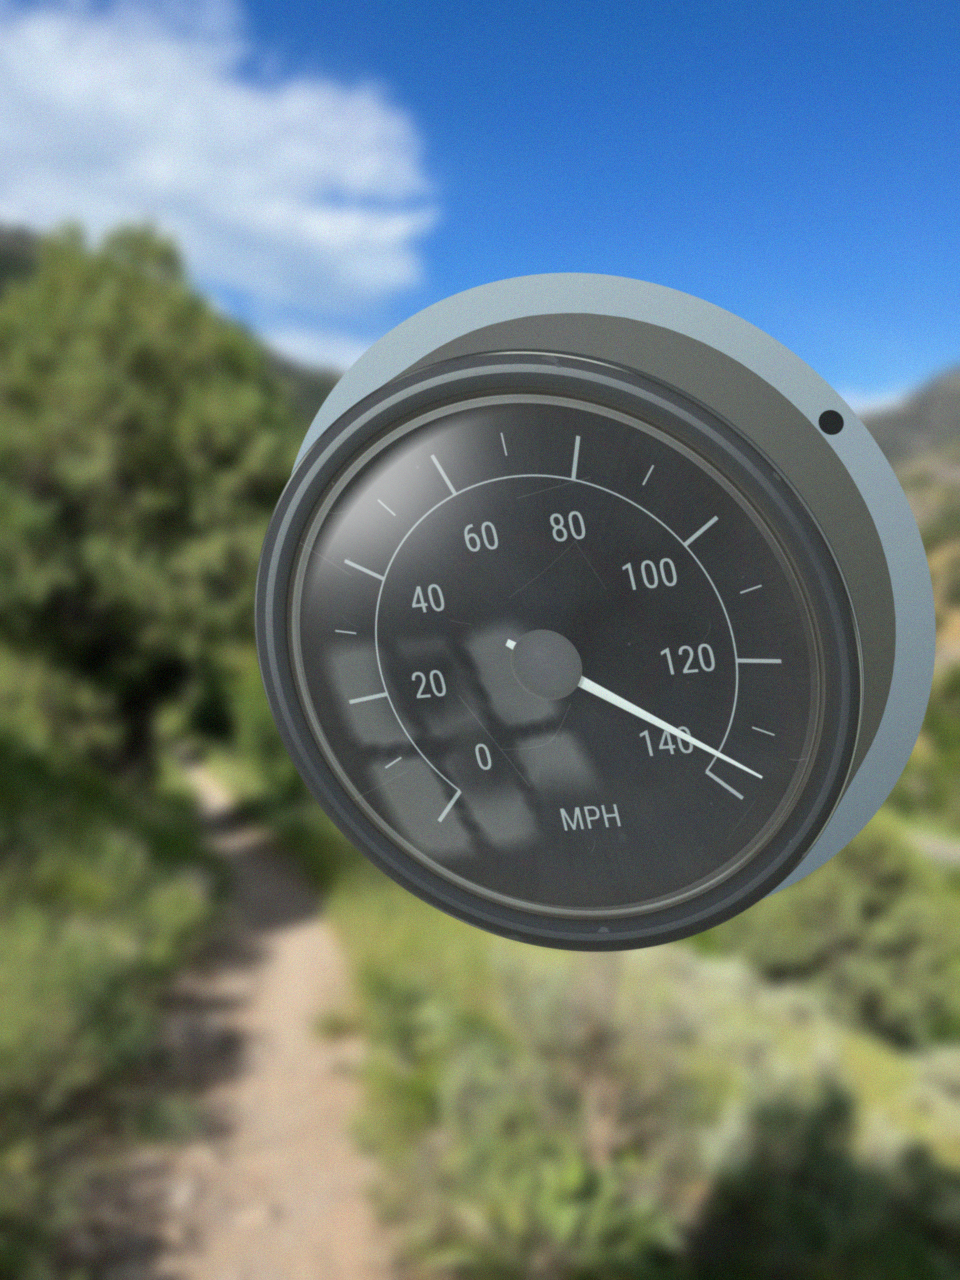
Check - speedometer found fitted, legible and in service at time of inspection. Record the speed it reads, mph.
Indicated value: 135 mph
